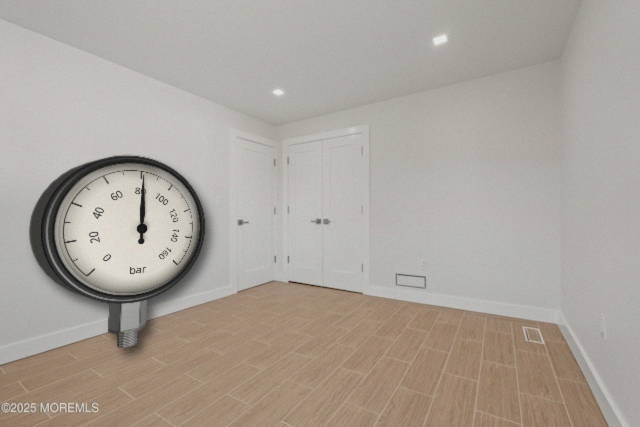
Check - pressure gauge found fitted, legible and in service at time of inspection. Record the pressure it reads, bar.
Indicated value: 80 bar
